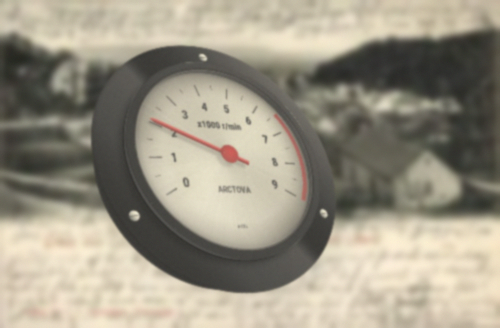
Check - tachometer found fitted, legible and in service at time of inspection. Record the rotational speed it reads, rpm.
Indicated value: 2000 rpm
